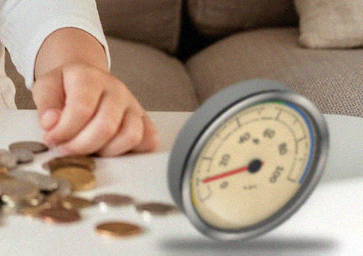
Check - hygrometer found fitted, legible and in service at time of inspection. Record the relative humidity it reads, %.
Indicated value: 10 %
